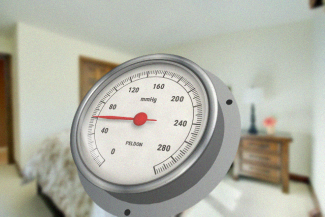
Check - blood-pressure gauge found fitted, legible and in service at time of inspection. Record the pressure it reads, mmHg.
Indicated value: 60 mmHg
